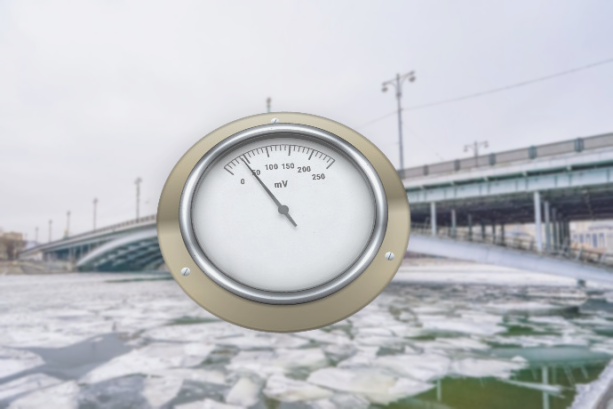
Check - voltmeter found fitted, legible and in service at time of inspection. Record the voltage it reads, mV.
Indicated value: 40 mV
